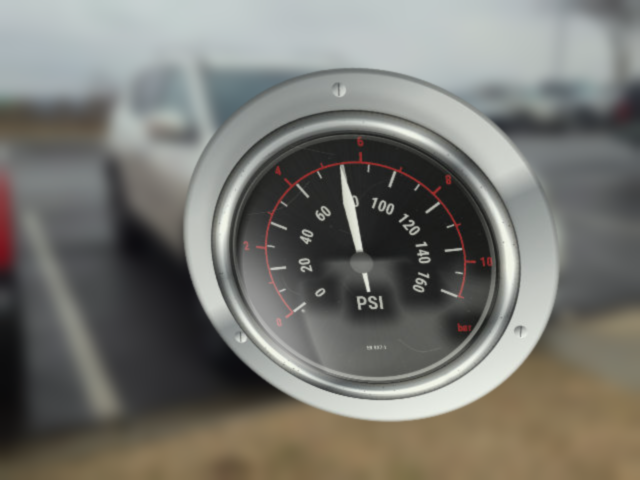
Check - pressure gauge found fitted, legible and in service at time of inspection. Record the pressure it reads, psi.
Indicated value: 80 psi
